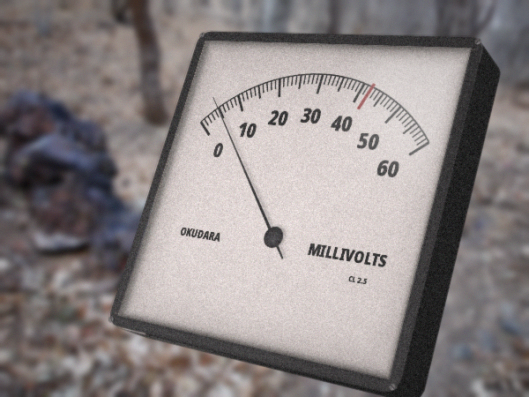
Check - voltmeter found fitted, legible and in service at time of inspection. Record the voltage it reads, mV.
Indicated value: 5 mV
